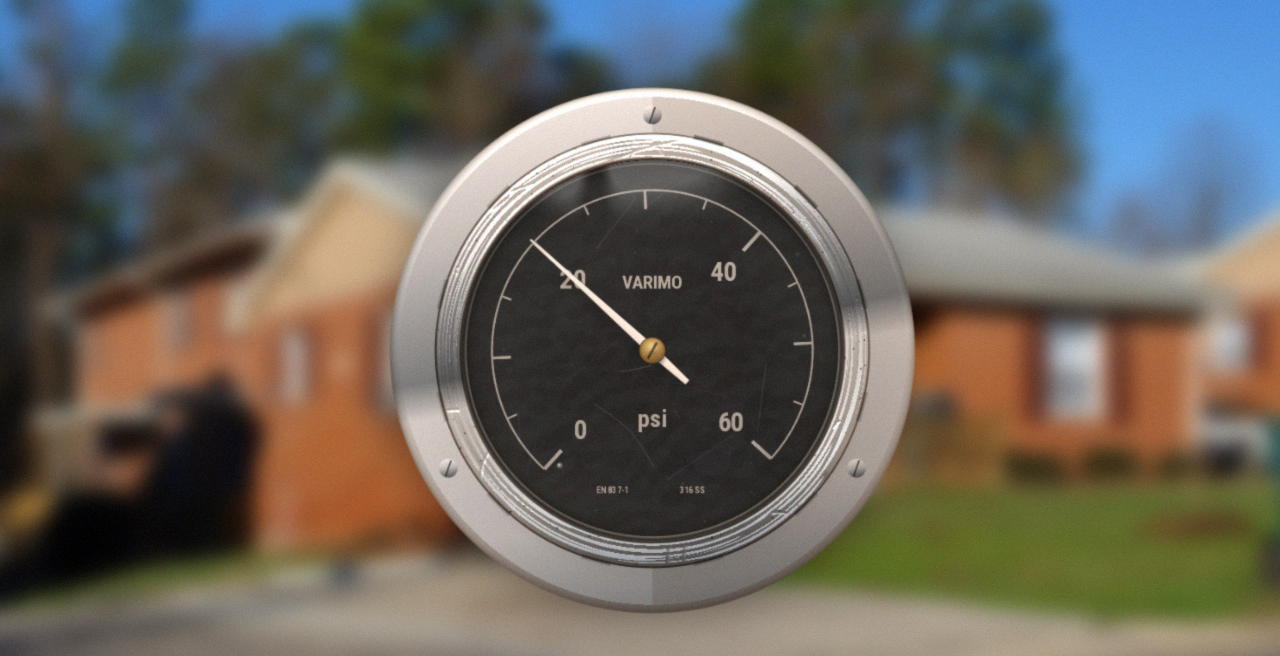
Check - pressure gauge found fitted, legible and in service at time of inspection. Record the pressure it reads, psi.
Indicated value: 20 psi
